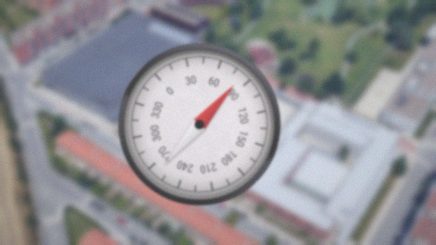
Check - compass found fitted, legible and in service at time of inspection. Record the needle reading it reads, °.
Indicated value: 82.5 °
